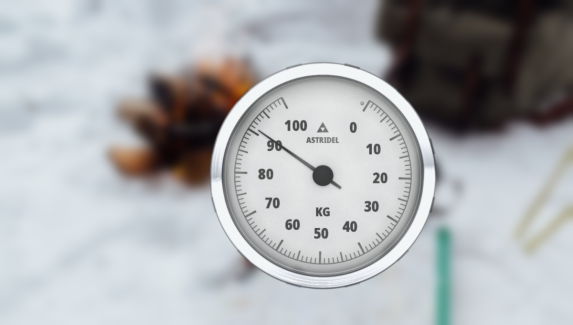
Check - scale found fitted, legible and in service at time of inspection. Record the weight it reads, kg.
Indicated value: 91 kg
